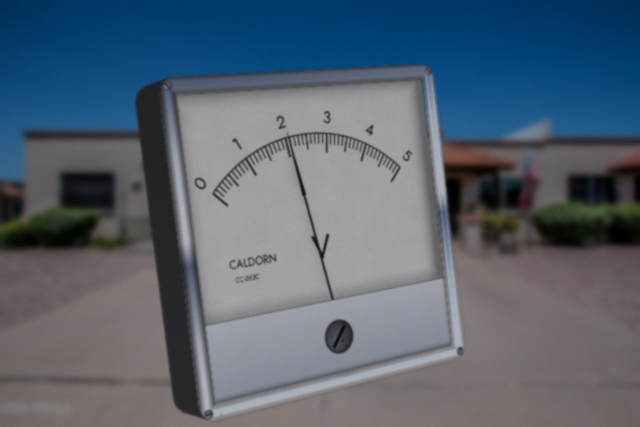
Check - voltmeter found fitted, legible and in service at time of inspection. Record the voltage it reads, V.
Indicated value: 2 V
